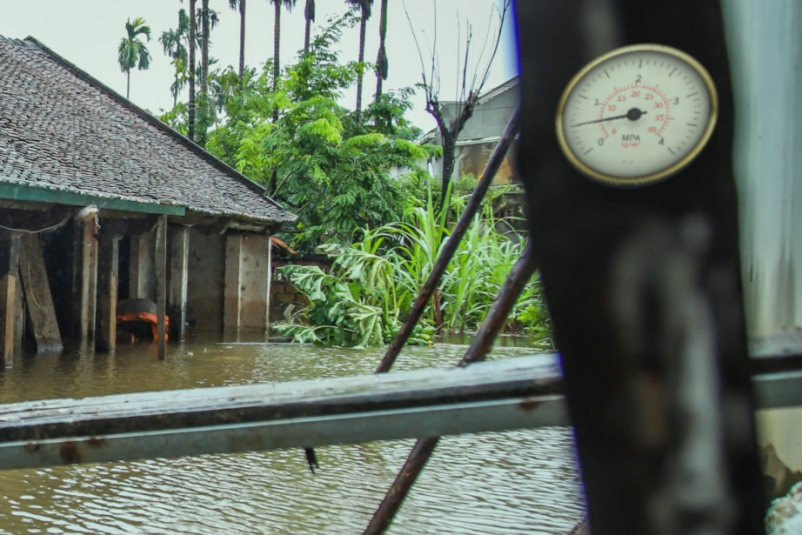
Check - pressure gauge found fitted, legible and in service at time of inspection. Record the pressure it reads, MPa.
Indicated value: 0.5 MPa
